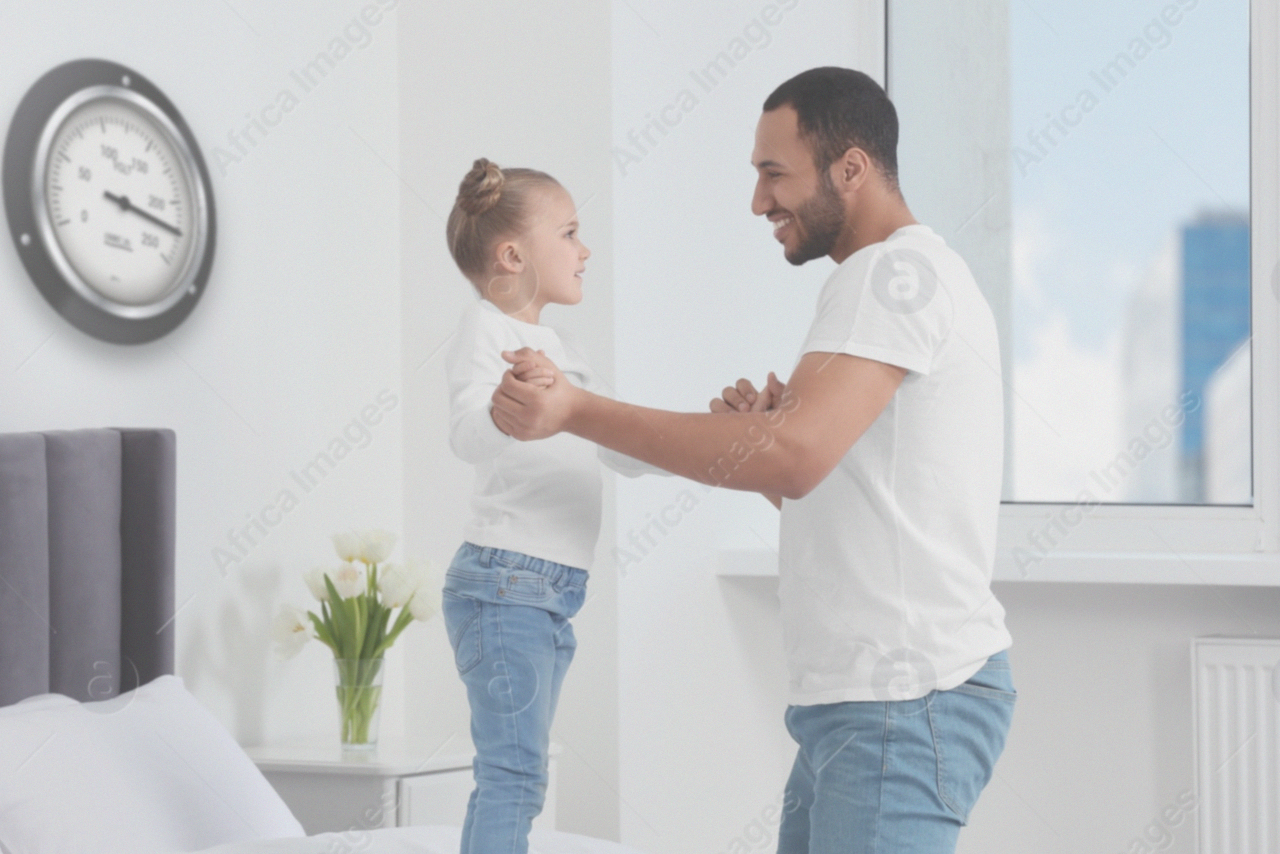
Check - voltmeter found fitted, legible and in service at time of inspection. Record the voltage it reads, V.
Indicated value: 225 V
